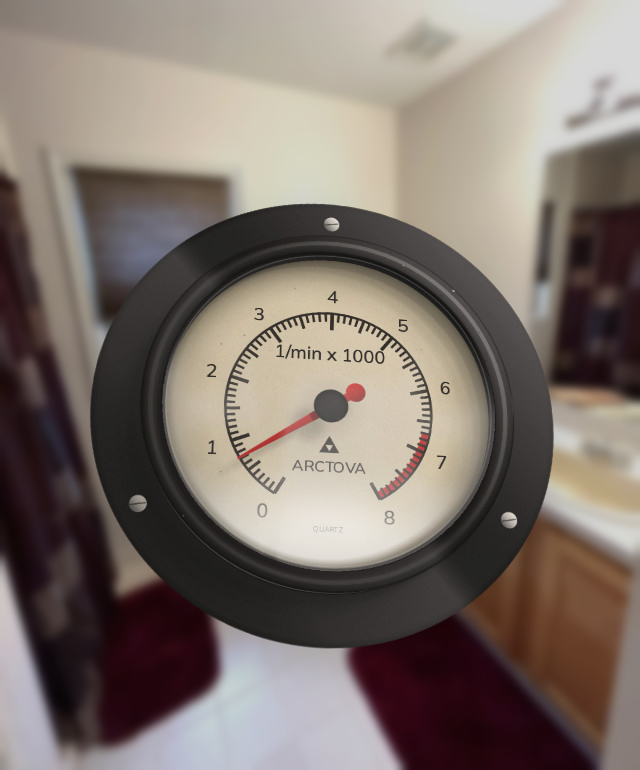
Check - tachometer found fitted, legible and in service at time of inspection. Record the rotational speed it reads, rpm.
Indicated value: 700 rpm
